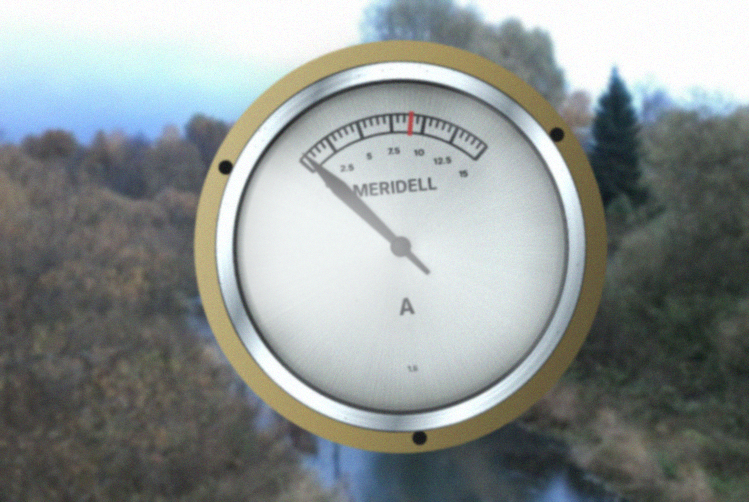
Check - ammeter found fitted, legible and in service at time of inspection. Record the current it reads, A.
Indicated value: 0.5 A
